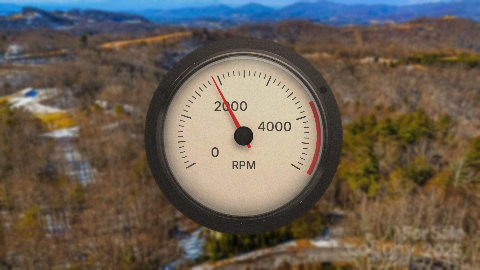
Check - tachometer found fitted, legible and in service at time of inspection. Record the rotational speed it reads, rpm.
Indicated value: 1900 rpm
